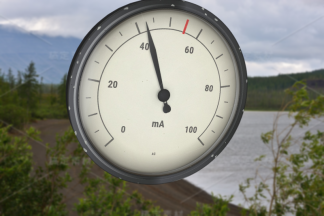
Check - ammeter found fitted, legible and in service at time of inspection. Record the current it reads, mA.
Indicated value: 42.5 mA
